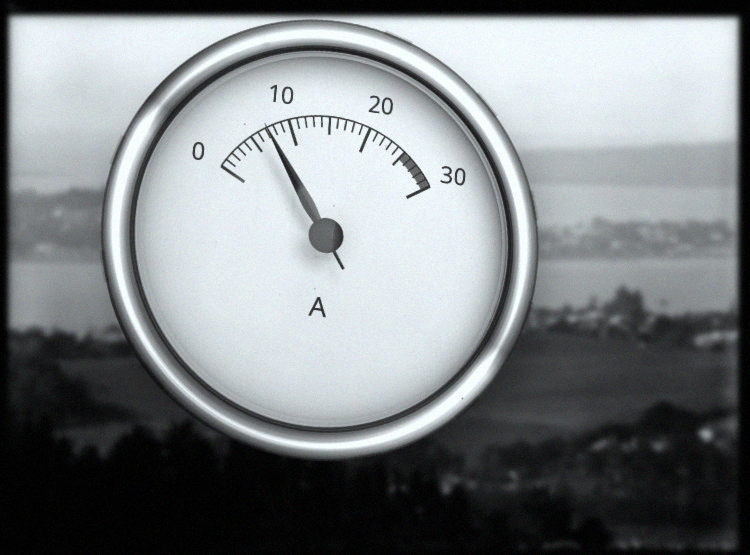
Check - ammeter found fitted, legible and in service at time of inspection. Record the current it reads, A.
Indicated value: 7 A
